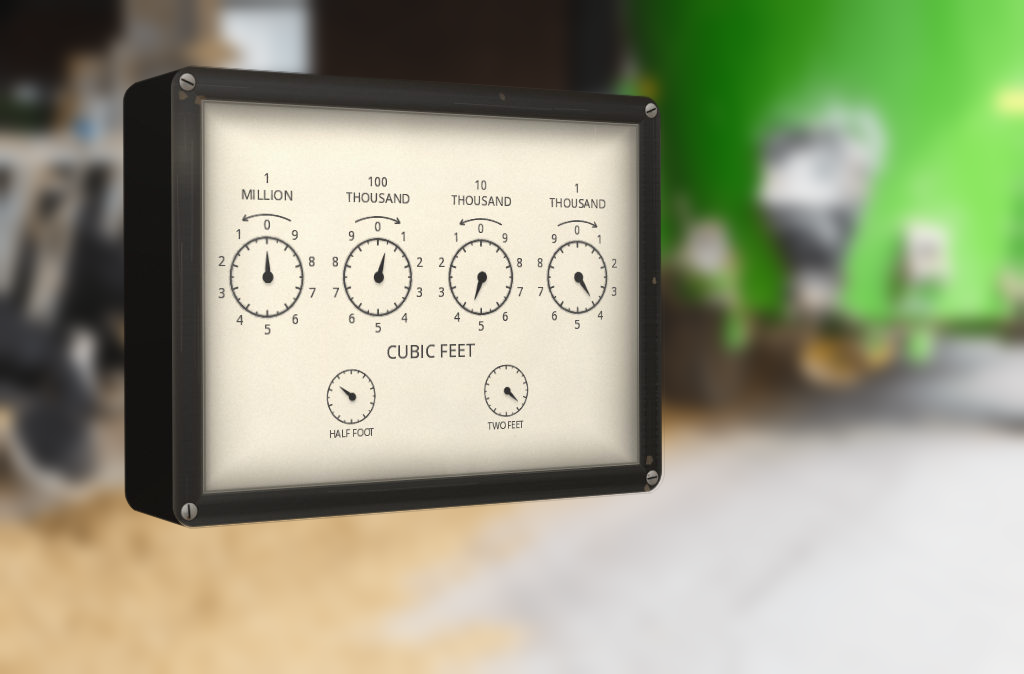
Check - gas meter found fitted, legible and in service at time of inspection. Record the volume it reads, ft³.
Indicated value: 4400 ft³
